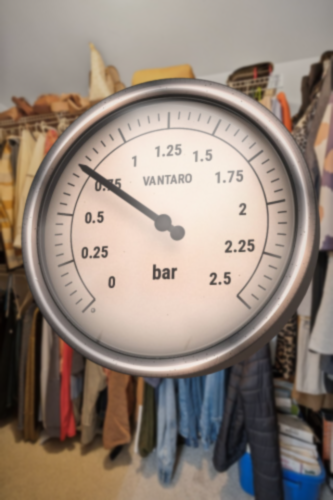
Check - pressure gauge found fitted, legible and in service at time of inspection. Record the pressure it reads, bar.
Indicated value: 0.75 bar
